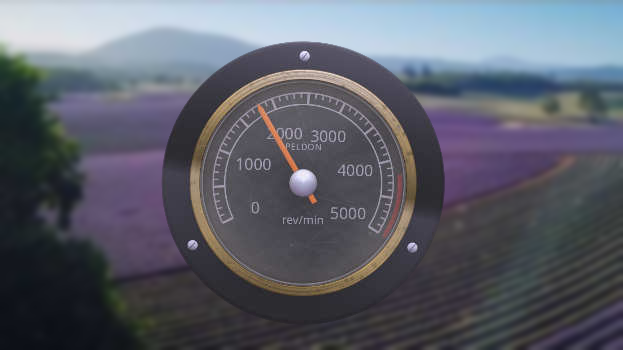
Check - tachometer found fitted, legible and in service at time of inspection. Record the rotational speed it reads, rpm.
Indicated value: 1800 rpm
